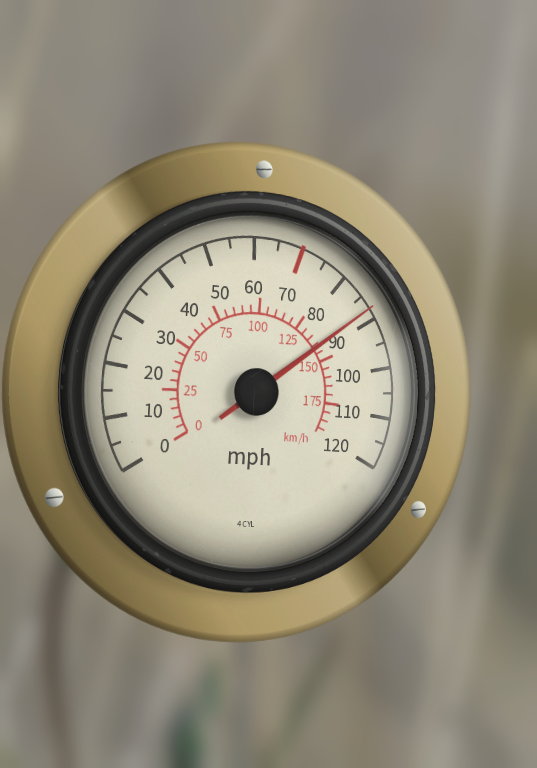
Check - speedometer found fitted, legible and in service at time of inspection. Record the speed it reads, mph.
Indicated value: 87.5 mph
